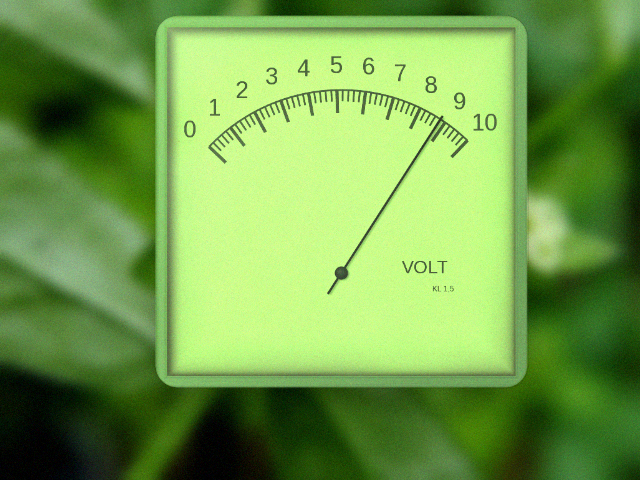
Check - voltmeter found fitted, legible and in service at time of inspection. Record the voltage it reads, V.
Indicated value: 8.8 V
